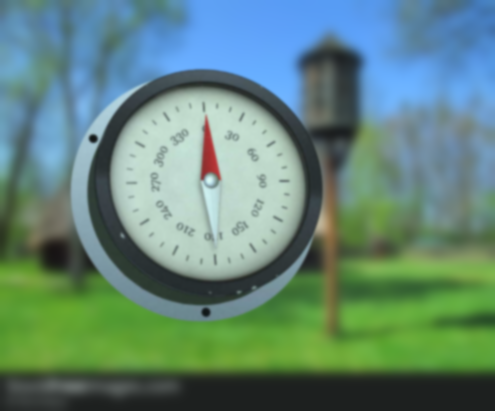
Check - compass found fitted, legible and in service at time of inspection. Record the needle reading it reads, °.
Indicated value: 0 °
